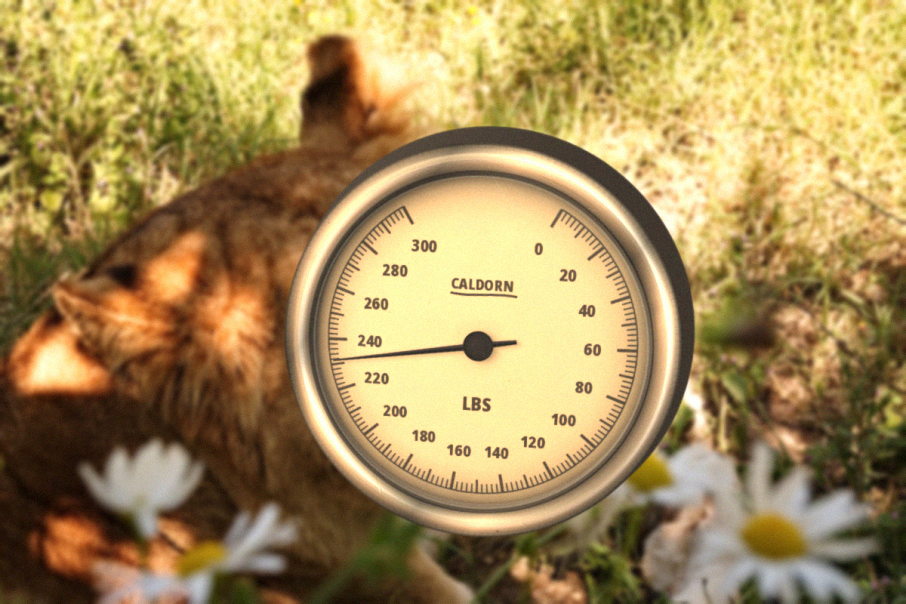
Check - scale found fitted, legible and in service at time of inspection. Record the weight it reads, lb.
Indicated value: 232 lb
